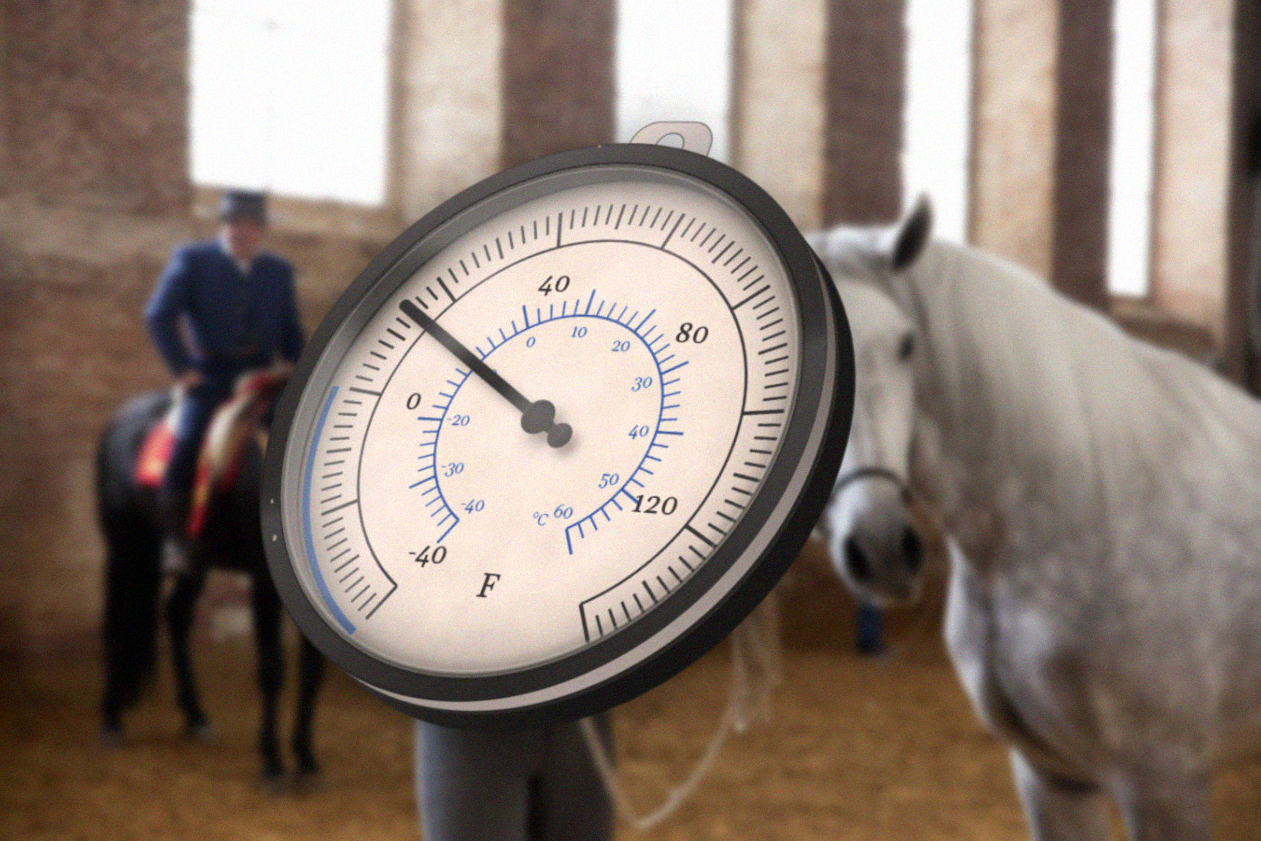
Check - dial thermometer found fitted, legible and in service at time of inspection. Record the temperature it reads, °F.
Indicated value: 14 °F
